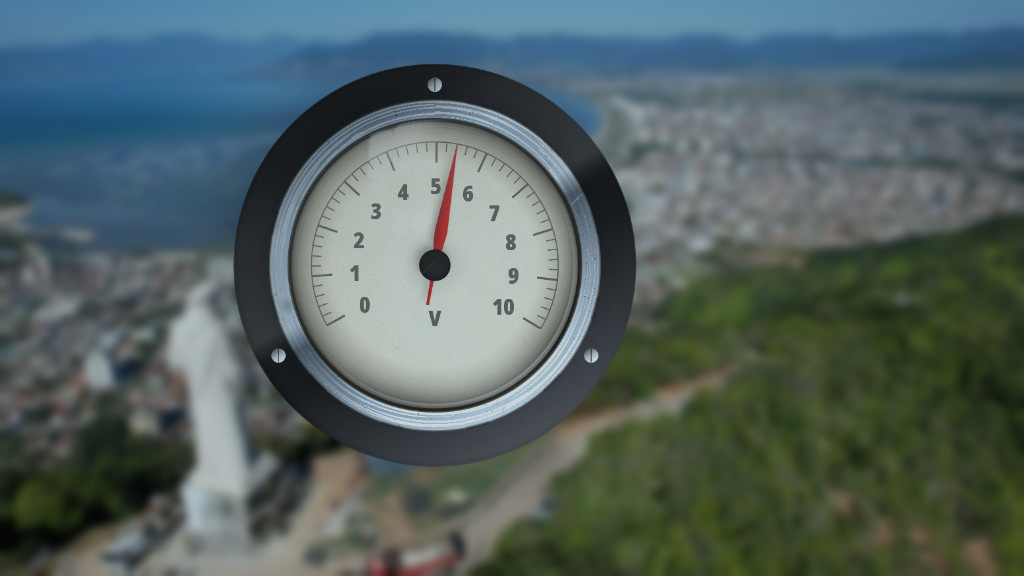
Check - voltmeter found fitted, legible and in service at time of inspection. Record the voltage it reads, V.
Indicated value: 5.4 V
